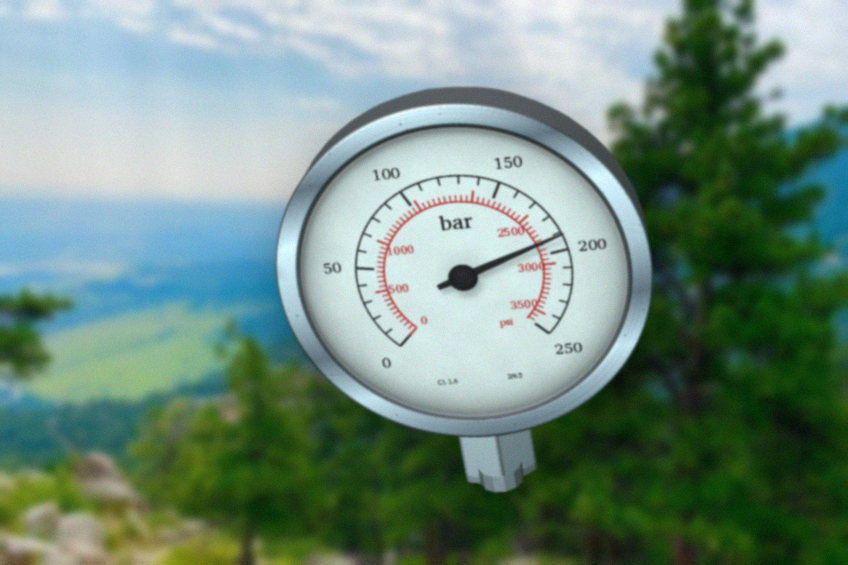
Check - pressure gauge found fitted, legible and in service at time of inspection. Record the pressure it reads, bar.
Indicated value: 190 bar
